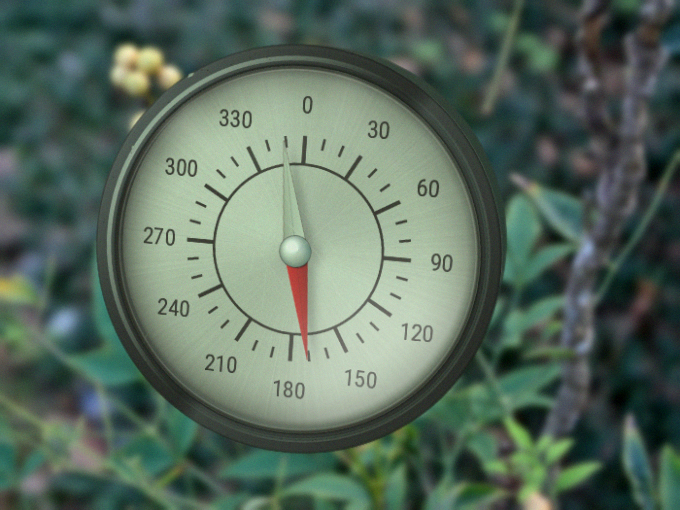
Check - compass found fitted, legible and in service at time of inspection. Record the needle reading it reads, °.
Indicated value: 170 °
